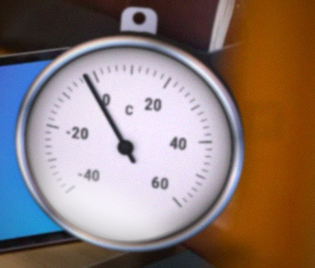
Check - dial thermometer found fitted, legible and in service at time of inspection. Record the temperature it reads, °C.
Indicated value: -2 °C
